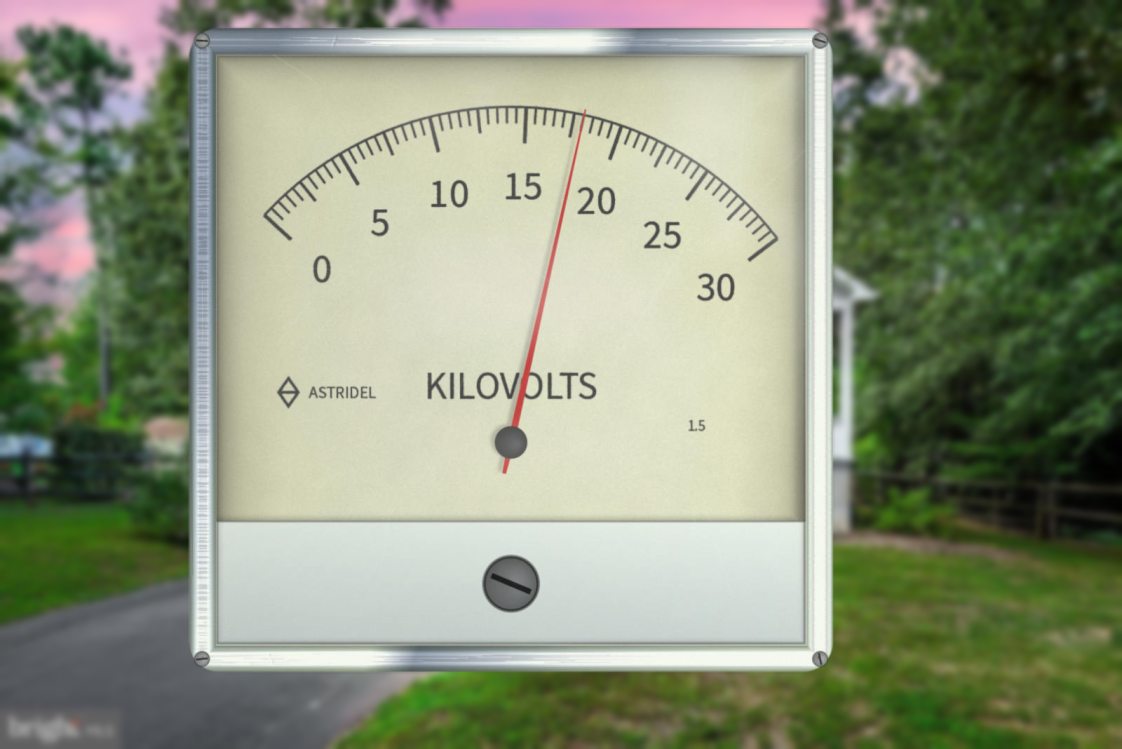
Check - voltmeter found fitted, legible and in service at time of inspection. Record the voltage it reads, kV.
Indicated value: 18 kV
